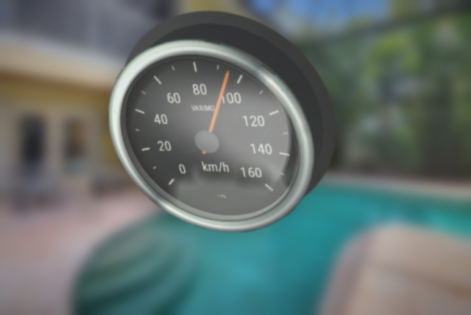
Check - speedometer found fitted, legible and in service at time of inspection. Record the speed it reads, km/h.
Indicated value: 95 km/h
